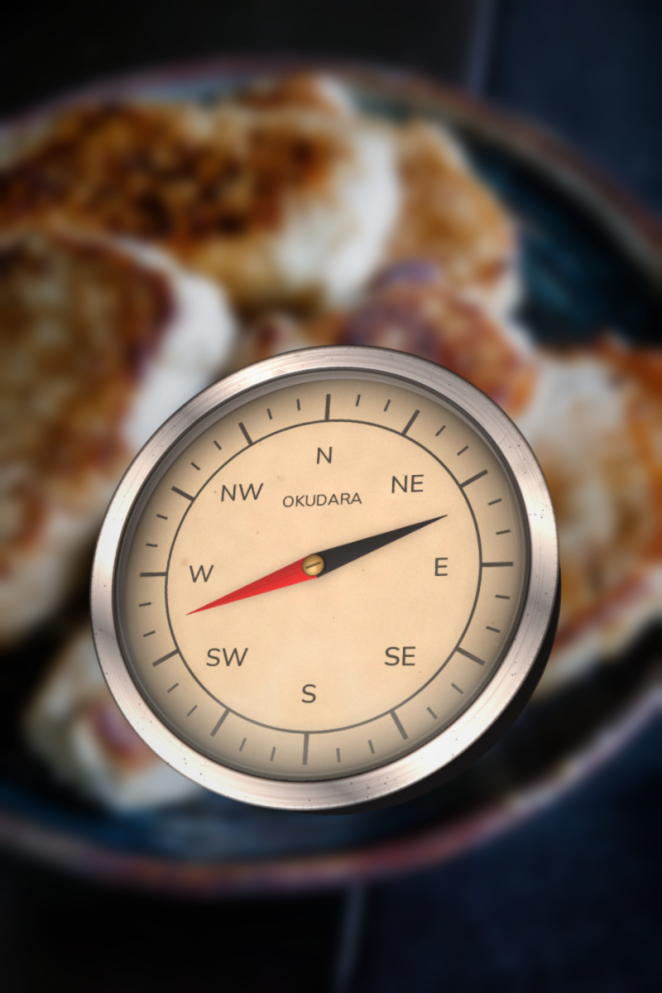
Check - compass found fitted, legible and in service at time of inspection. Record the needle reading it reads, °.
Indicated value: 250 °
